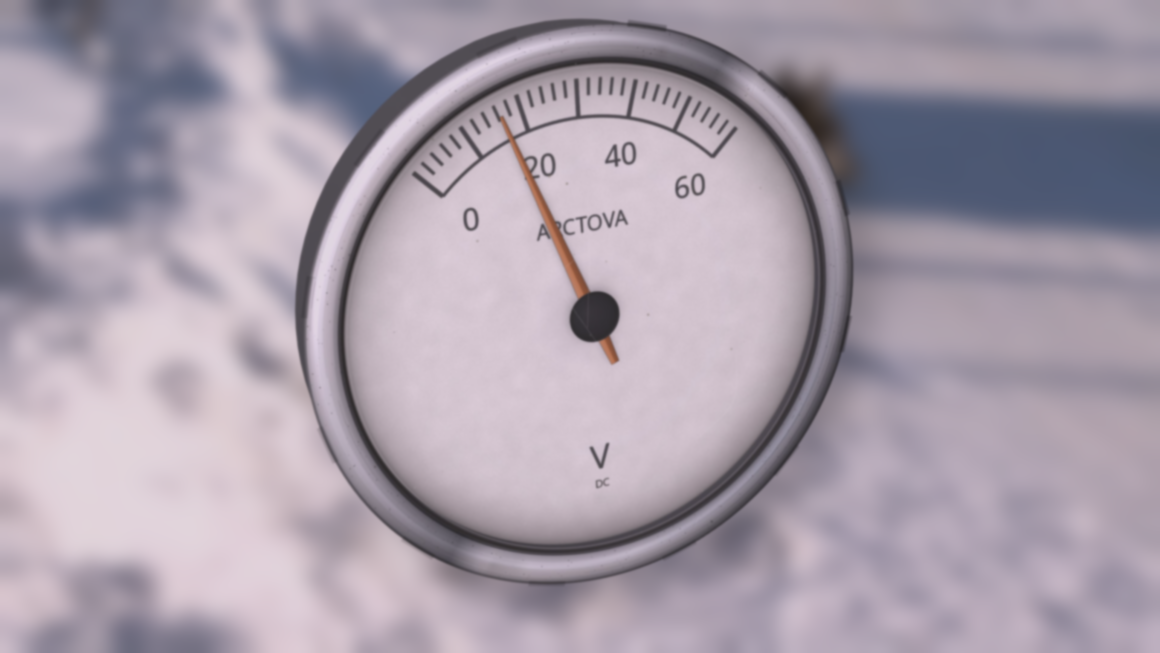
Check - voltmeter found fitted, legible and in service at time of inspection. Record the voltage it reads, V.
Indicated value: 16 V
